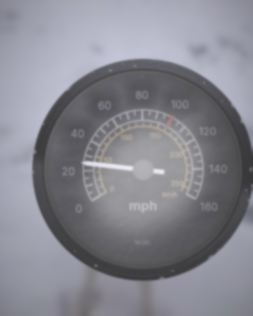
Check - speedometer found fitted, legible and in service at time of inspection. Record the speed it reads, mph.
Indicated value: 25 mph
